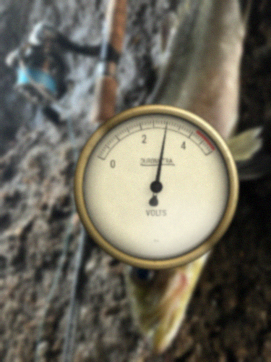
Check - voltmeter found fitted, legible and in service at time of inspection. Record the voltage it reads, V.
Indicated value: 3 V
